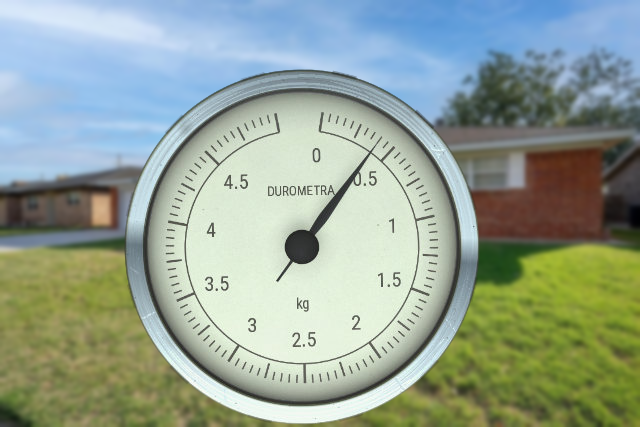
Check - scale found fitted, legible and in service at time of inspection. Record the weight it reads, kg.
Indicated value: 0.4 kg
